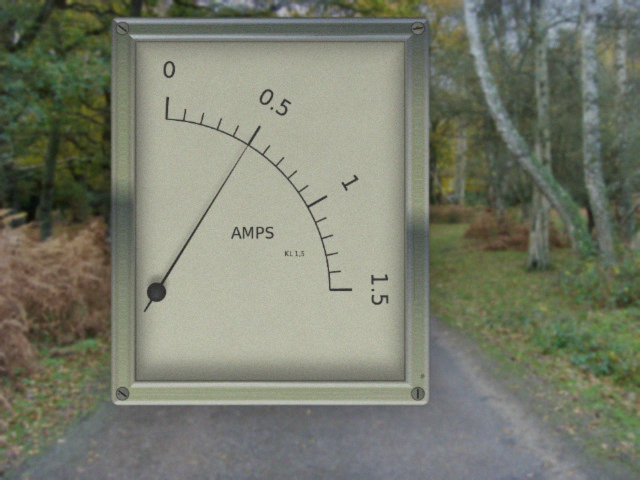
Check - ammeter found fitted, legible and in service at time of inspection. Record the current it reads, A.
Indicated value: 0.5 A
